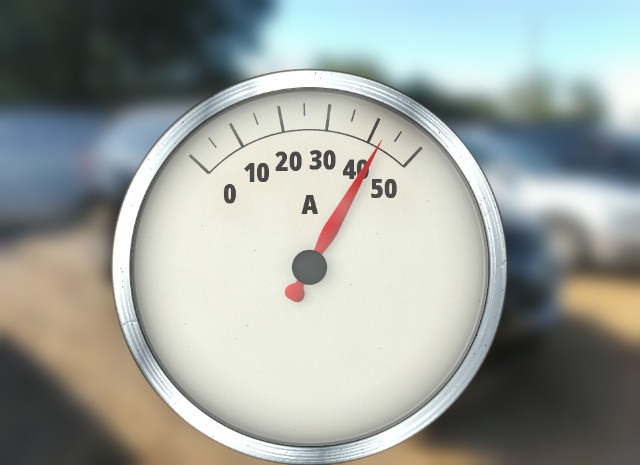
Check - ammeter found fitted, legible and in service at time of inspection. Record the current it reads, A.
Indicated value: 42.5 A
